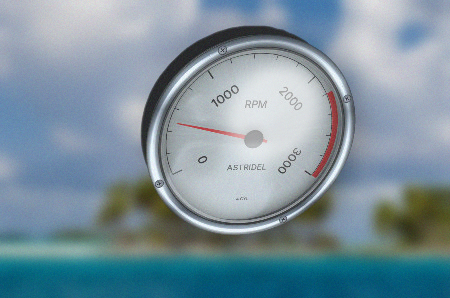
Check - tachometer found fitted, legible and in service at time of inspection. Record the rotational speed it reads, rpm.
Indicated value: 500 rpm
